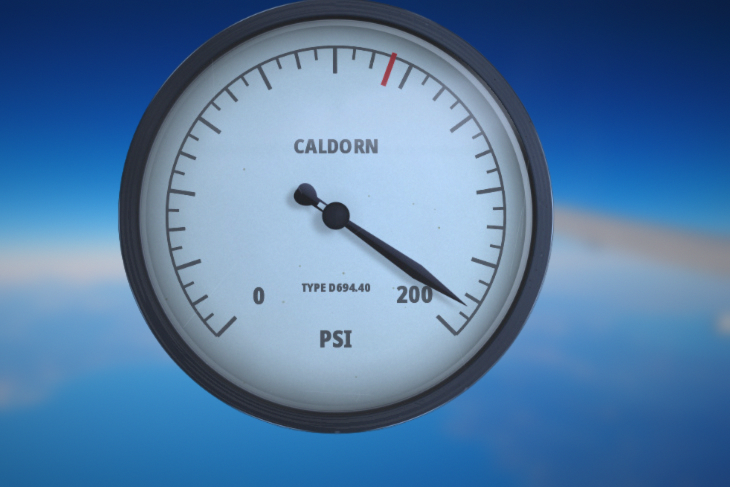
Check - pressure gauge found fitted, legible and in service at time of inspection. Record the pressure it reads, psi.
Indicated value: 192.5 psi
